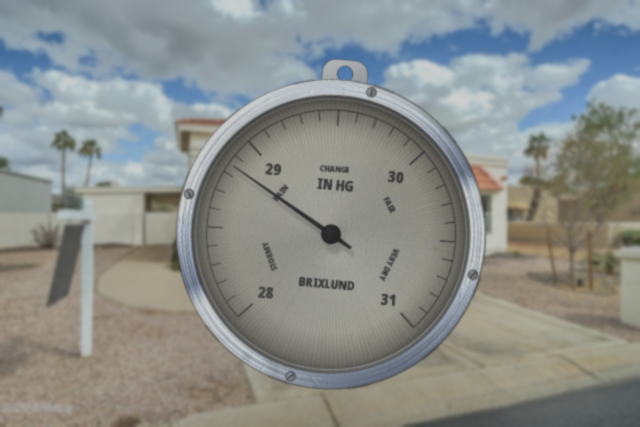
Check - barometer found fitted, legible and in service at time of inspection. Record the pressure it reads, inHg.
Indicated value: 28.85 inHg
